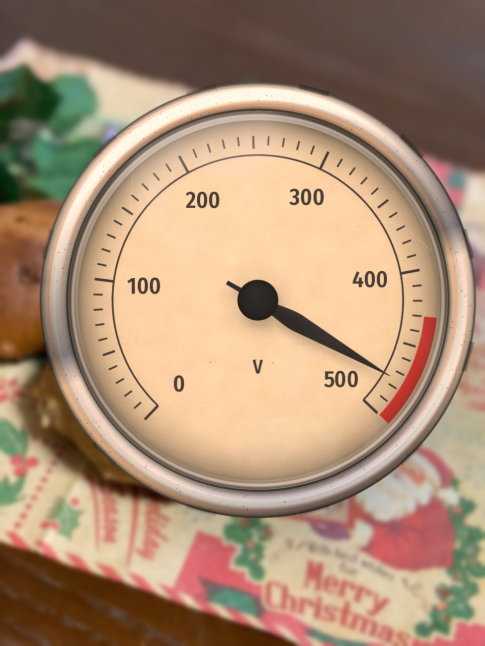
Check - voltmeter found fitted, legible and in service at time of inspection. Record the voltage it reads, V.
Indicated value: 475 V
